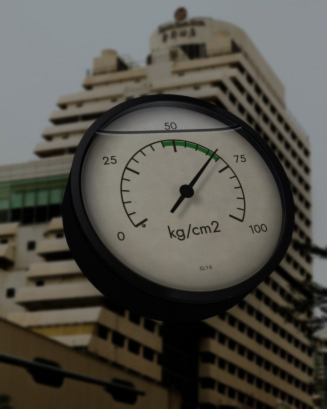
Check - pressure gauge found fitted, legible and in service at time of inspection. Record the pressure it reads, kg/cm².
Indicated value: 67.5 kg/cm²
